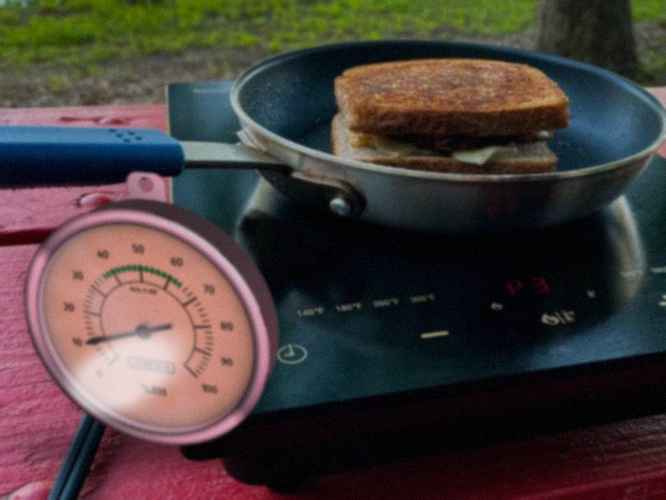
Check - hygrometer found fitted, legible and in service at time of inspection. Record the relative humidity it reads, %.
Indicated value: 10 %
